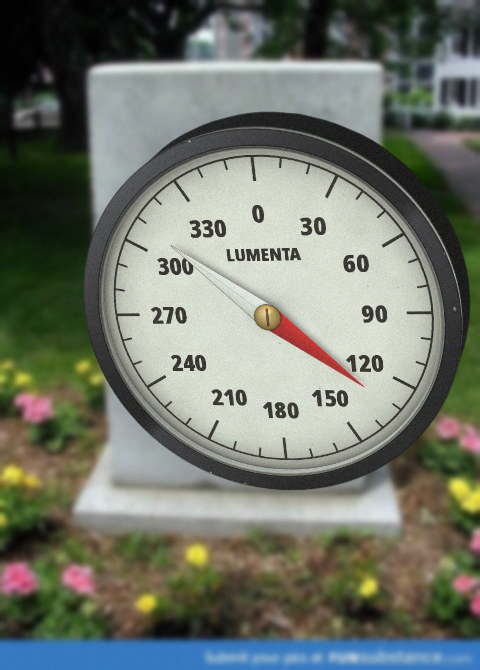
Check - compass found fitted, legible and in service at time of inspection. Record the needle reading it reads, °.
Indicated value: 130 °
